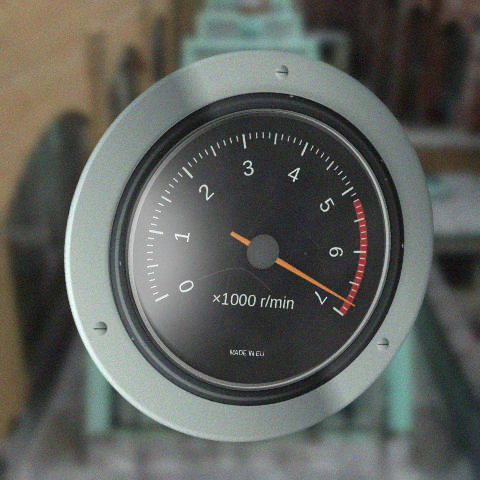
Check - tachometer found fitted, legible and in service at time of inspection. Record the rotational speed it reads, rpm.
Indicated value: 6800 rpm
